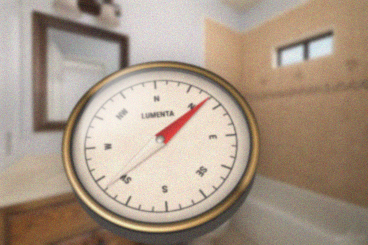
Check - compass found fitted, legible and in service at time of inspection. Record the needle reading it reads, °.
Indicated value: 50 °
